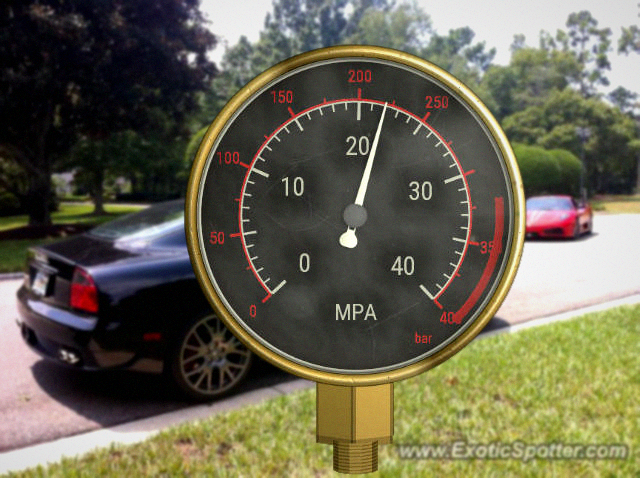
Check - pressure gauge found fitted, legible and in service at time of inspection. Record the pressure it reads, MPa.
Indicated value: 22 MPa
